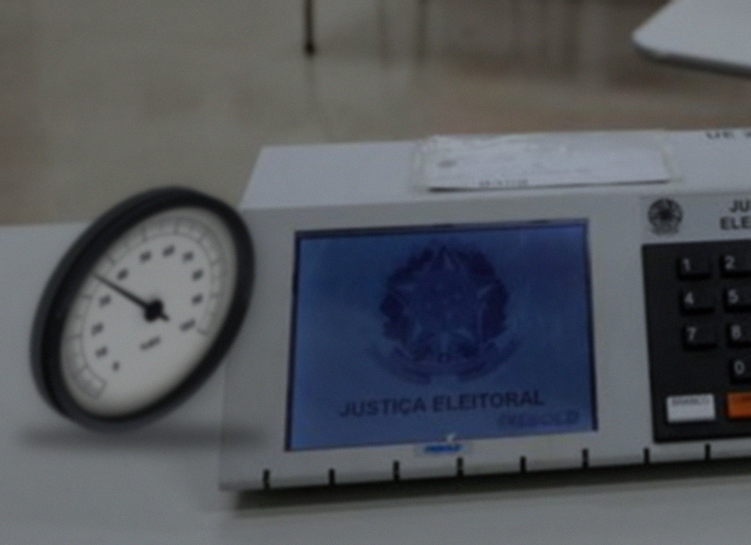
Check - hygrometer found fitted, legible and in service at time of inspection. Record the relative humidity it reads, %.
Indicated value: 35 %
